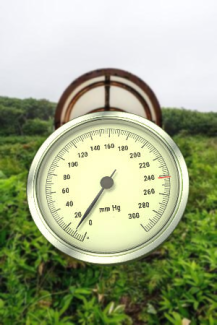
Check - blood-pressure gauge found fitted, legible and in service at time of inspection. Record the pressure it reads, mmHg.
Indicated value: 10 mmHg
